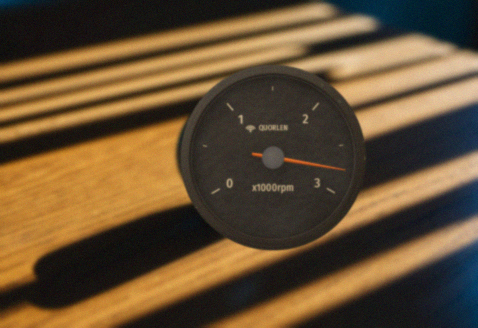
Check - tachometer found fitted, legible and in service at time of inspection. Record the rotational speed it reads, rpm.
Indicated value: 2750 rpm
